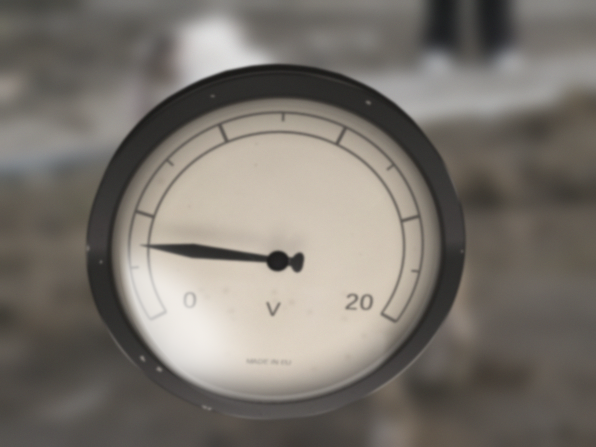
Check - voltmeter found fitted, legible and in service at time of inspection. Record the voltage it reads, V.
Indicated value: 3 V
